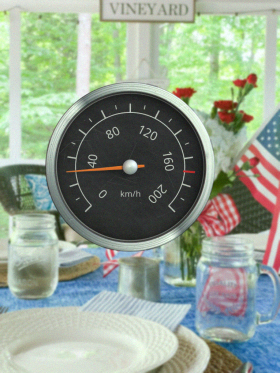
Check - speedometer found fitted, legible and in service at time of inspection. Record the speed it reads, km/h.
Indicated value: 30 km/h
